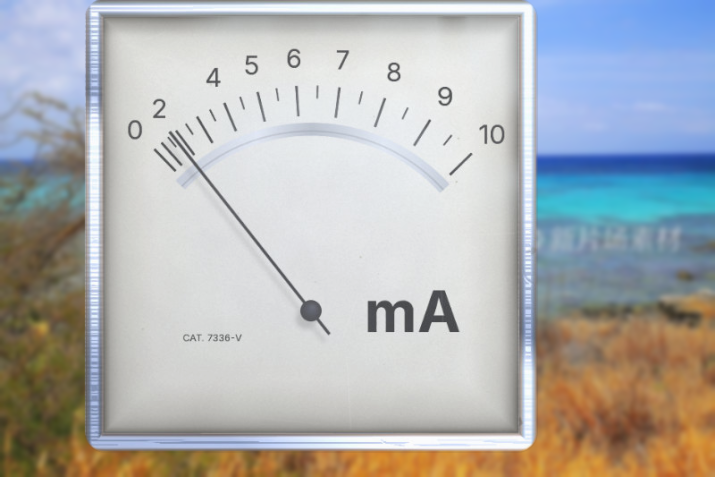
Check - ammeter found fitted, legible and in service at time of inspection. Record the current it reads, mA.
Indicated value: 1.75 mA
